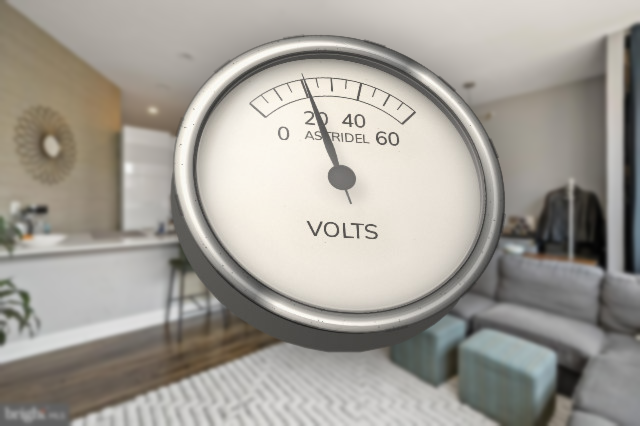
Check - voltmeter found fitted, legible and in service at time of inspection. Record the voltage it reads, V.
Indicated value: 20 V
